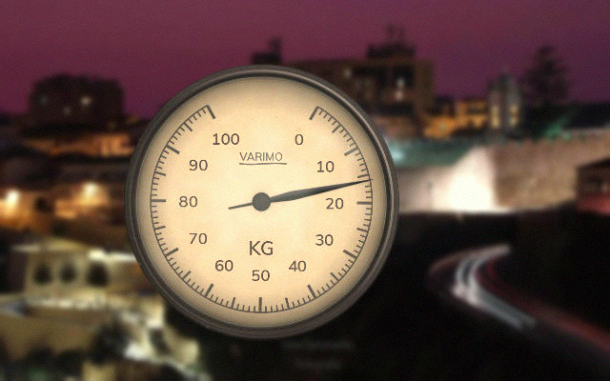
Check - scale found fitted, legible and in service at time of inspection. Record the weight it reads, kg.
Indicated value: 16 kg
